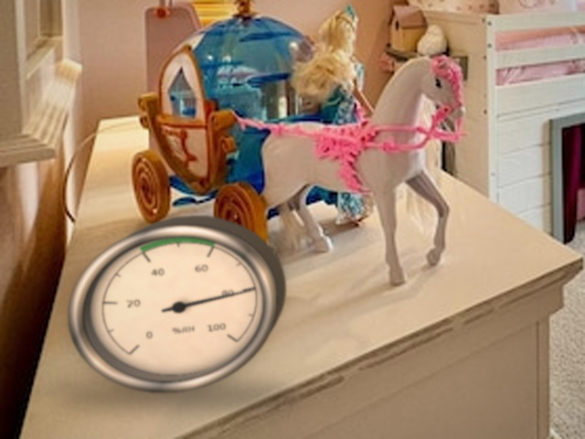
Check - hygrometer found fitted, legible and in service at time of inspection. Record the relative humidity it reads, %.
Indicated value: 80 %
